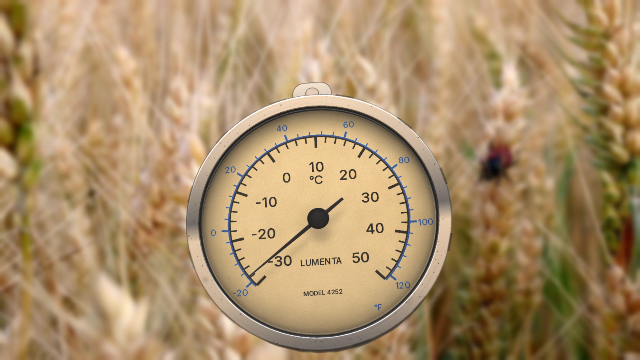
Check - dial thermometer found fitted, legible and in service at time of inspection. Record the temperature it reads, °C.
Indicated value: -28 °C
